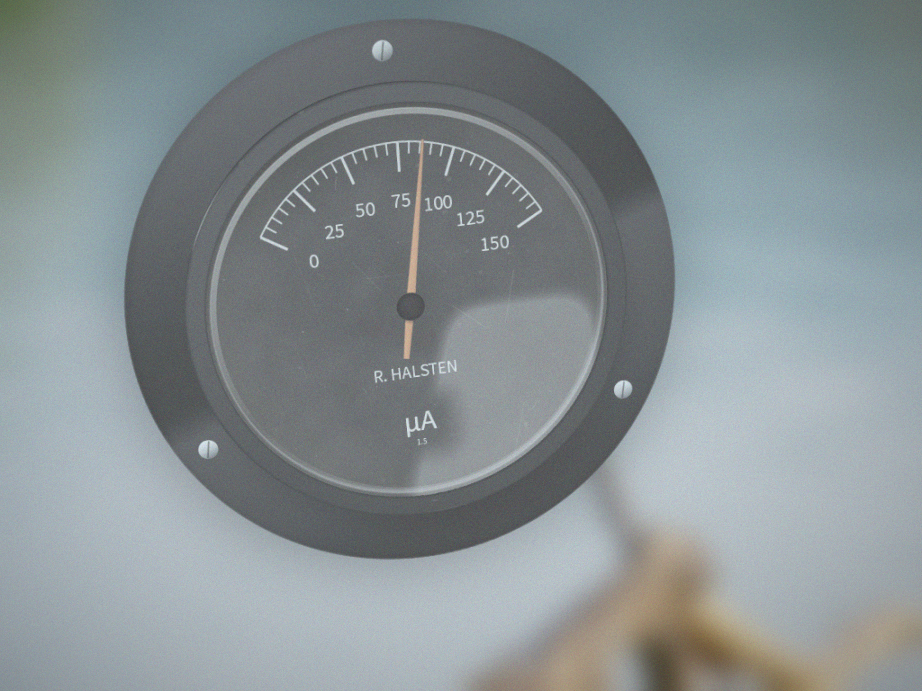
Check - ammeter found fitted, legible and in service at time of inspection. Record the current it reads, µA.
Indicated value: 85 µA
